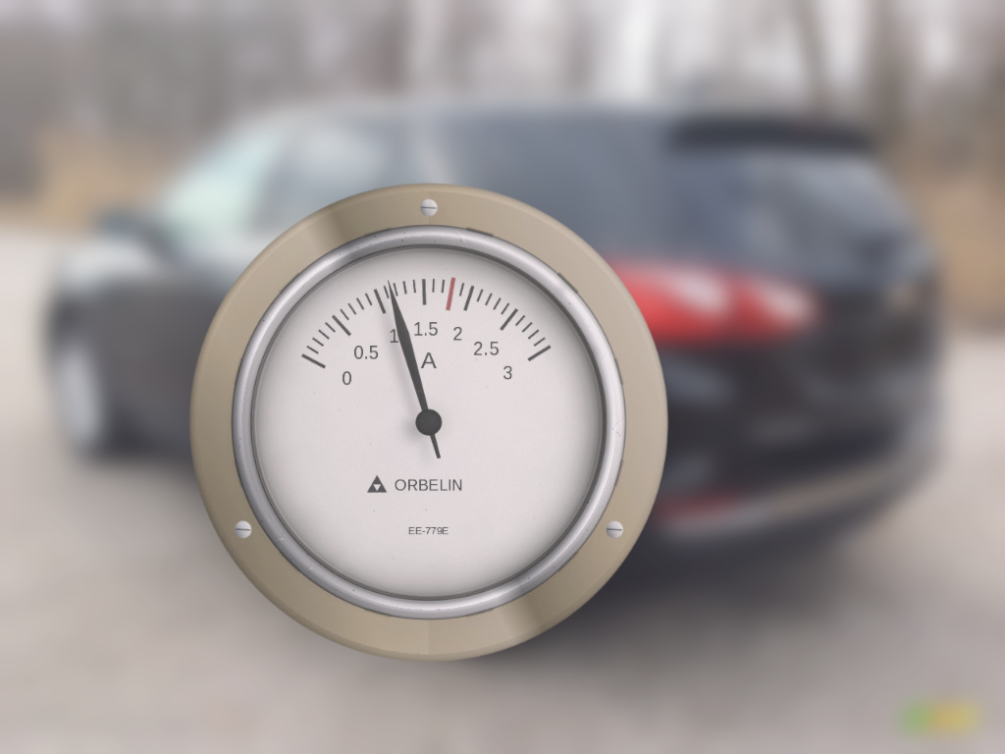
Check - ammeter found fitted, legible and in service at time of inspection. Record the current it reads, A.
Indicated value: 1.15 A
